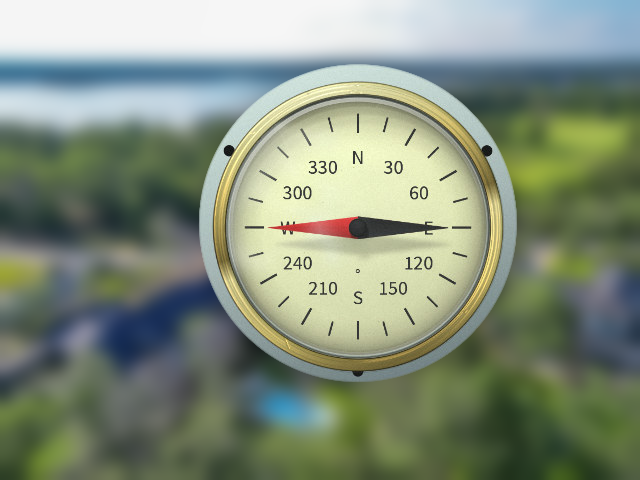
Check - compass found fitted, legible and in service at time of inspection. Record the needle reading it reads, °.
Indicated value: 270 °
